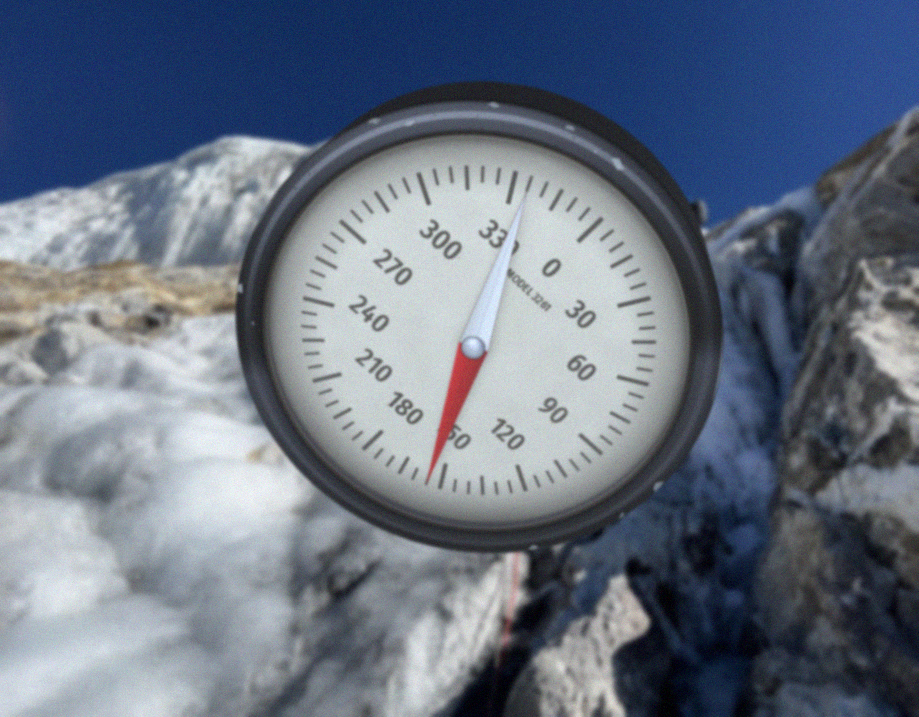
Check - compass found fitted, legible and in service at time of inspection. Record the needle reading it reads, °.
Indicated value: 155 °
